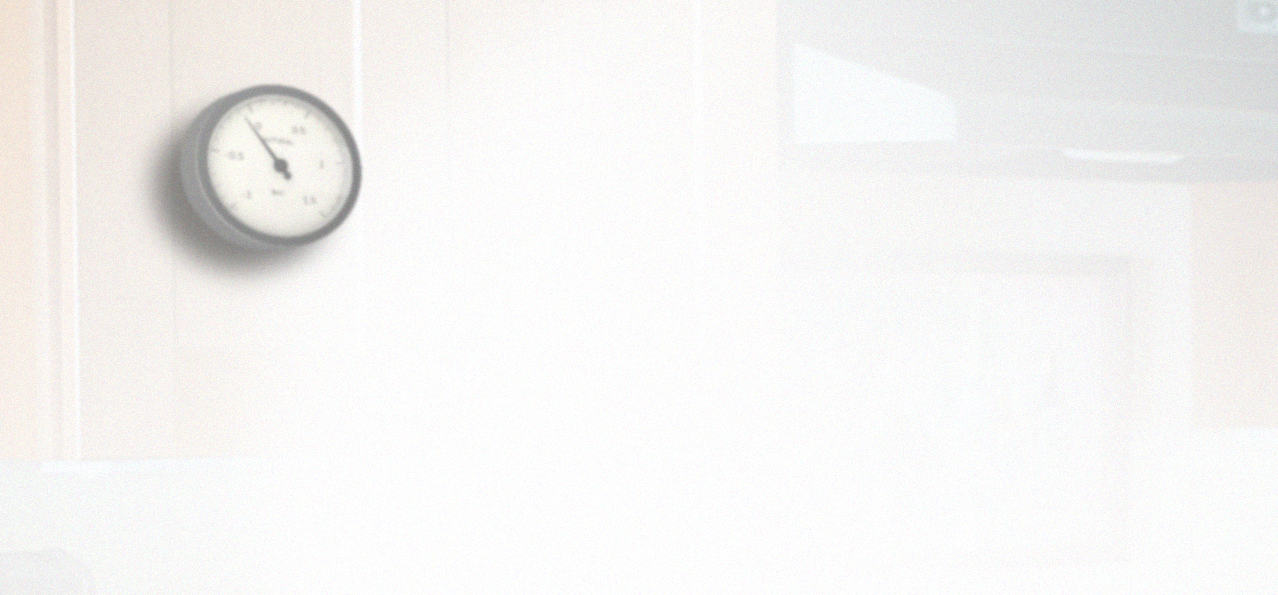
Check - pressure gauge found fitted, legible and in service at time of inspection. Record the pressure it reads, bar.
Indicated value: -0.1 bar
